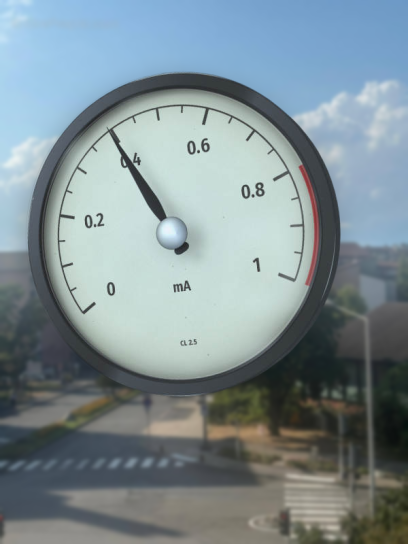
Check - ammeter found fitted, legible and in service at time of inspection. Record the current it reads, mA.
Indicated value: 0.4 mA
